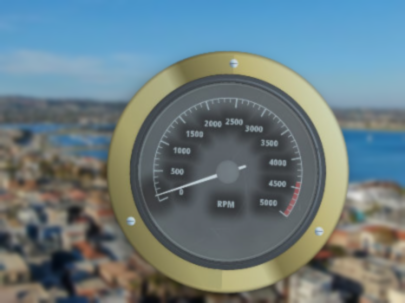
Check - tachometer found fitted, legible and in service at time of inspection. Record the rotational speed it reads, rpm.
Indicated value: 100 rpm
